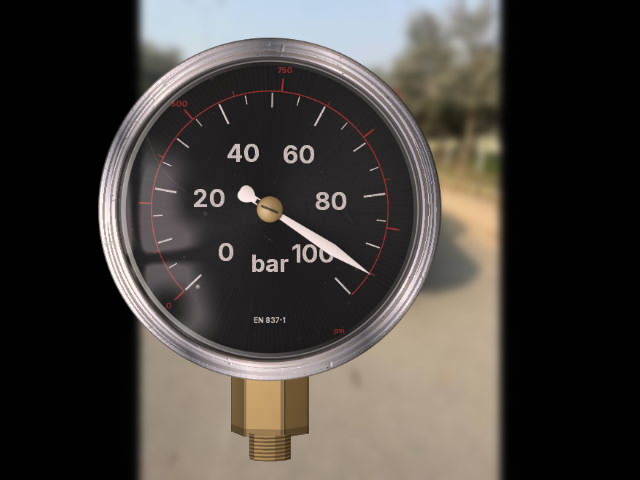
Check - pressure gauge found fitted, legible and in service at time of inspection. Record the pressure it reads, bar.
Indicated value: 95 bar
